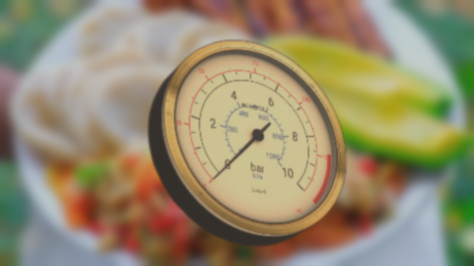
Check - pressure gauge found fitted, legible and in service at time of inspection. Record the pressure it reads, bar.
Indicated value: 0 bar
